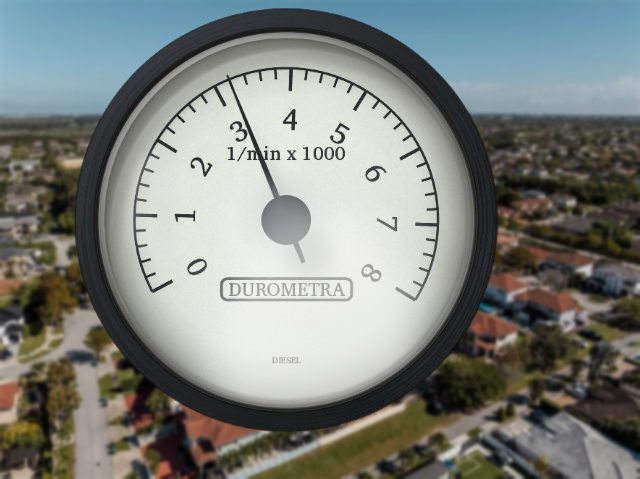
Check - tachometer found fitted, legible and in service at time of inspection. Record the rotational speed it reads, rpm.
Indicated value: 3200 rpm
